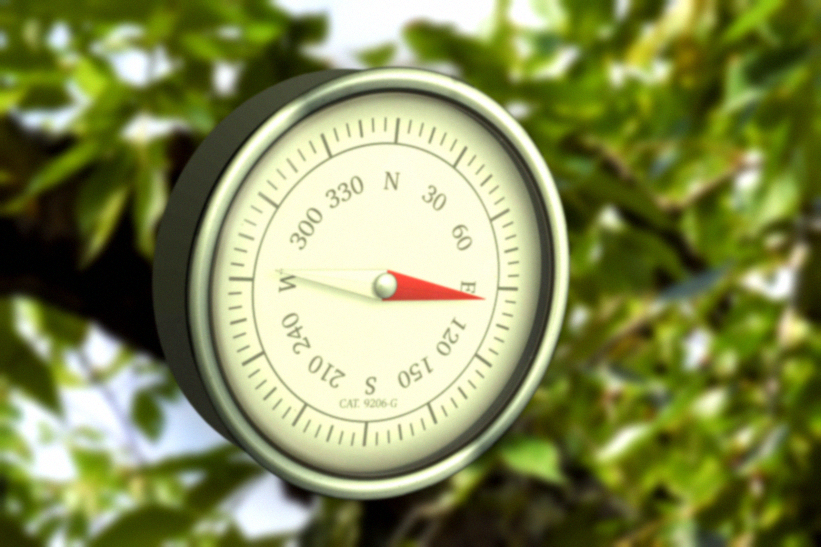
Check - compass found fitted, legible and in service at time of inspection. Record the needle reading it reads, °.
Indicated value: 95 °
